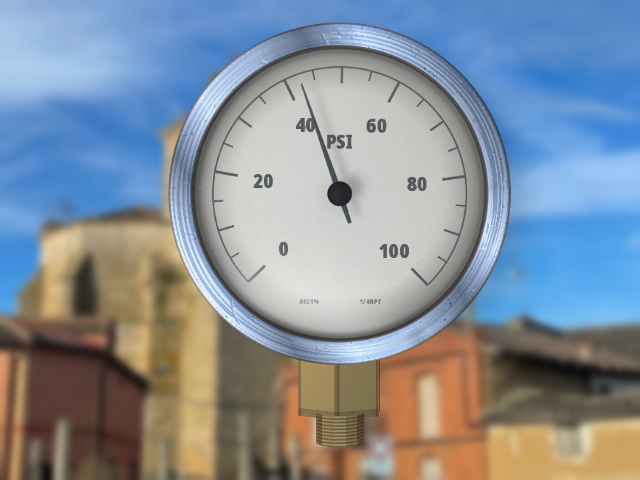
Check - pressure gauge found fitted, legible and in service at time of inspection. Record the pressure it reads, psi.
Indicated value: 42.5 psi
